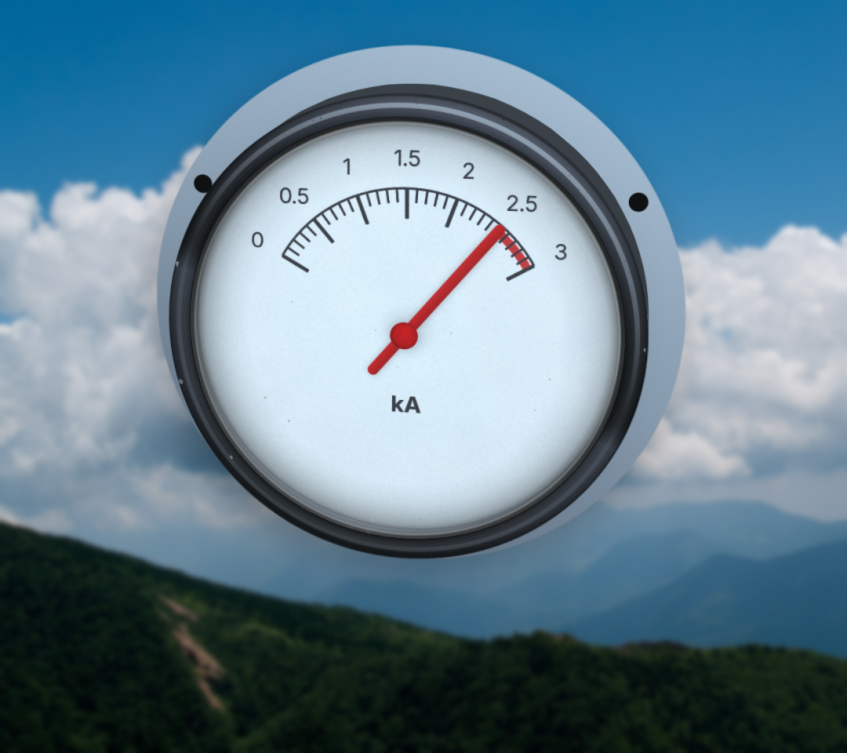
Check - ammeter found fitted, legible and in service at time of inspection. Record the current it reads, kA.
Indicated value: 2.5 kA
